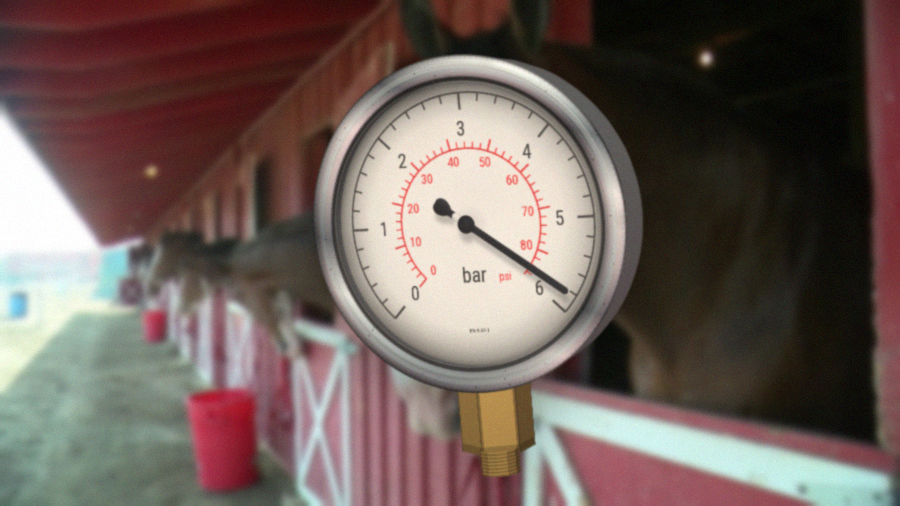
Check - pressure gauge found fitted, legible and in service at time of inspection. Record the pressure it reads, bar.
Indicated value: 5.8 bar
